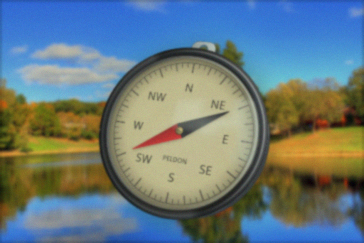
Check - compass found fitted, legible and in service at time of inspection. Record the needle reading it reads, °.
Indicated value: 240 °
